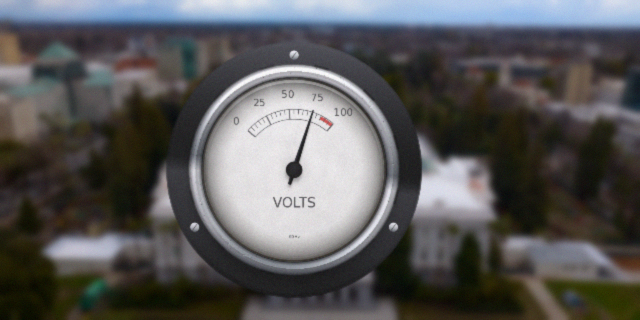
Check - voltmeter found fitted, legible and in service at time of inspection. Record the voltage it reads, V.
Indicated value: 75 V
